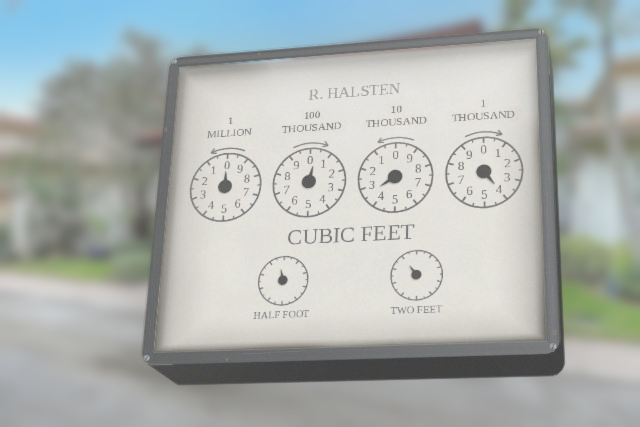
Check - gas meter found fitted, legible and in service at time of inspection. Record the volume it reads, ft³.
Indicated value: 3400 ft³
